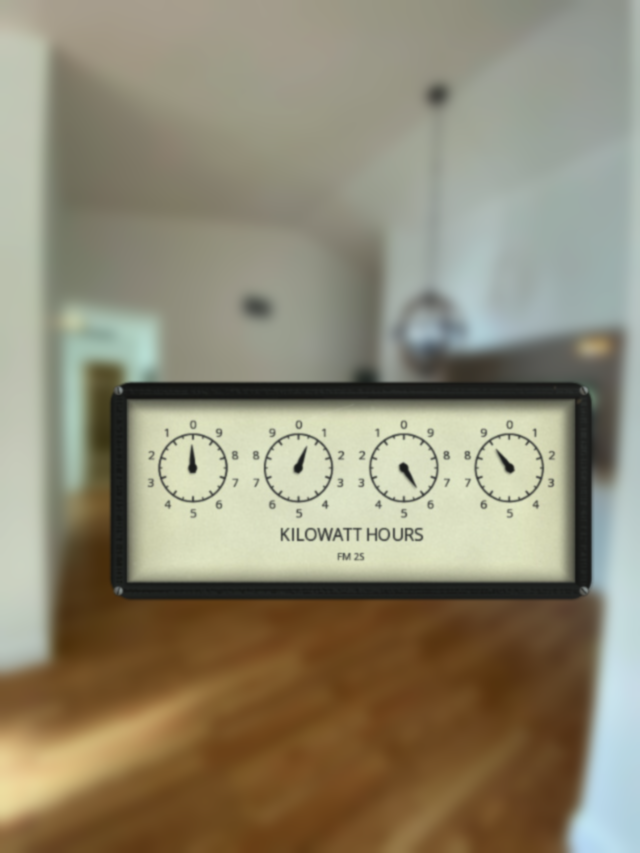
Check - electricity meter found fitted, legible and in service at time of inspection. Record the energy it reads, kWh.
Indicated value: 59 kWh
